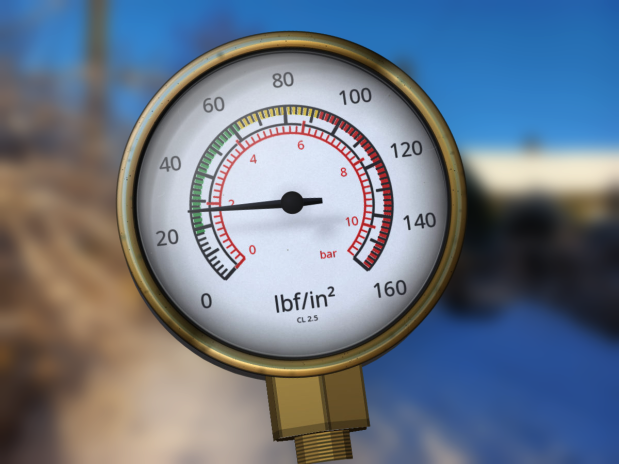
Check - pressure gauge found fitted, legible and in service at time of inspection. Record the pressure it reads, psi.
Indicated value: 26 psi
